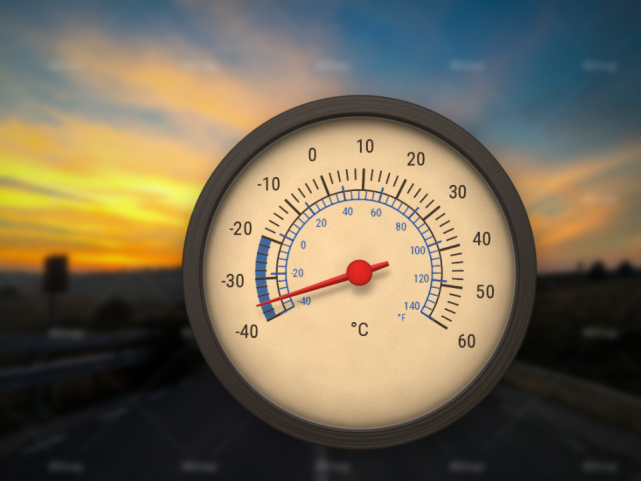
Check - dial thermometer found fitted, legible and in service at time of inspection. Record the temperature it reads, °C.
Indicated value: -36 °C
